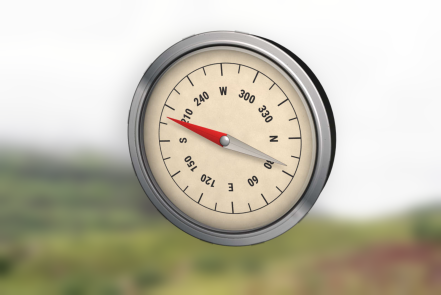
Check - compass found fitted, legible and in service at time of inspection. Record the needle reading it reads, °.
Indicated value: 202.5 °
